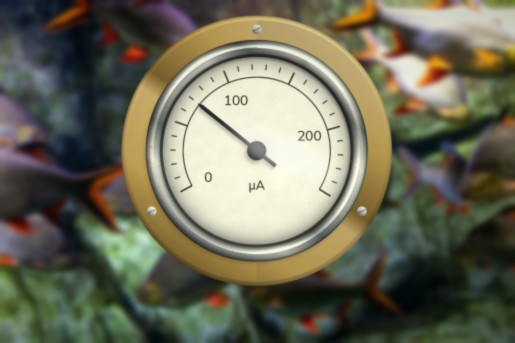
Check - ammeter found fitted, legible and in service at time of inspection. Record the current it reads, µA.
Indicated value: 70 µA
